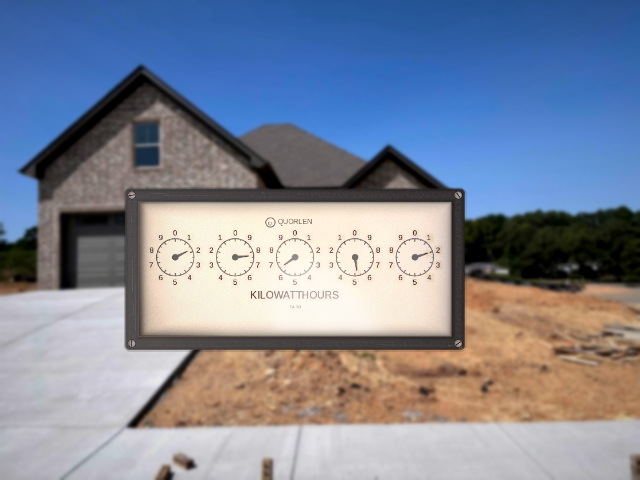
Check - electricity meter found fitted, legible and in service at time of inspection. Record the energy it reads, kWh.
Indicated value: 17652 kWh
